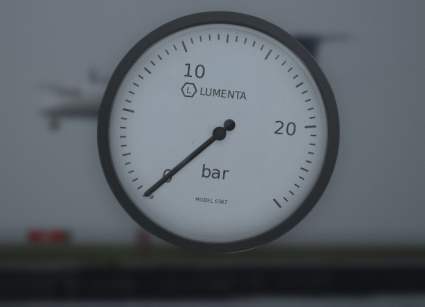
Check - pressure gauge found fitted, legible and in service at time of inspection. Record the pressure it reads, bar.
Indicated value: 0 bar
